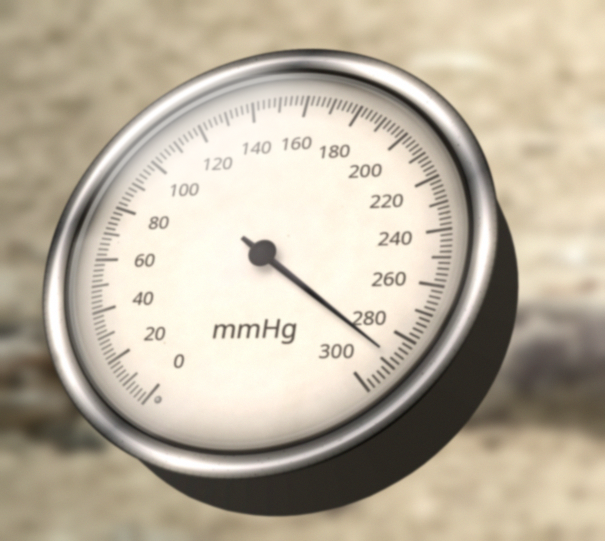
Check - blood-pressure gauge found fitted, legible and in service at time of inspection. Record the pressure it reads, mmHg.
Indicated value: 288 mmHg
